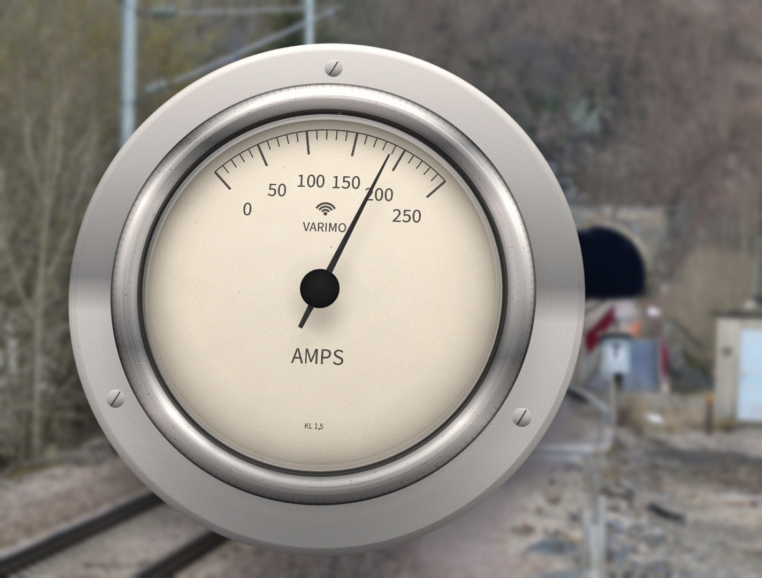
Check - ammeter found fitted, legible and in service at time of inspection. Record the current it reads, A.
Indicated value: 190 A
